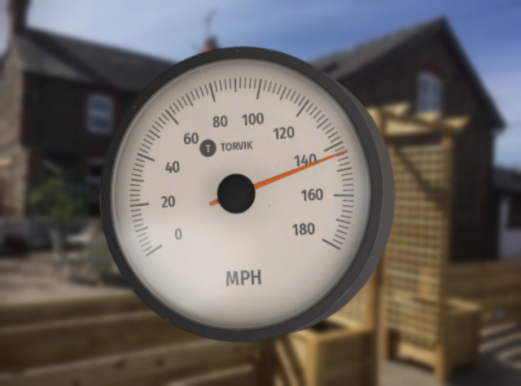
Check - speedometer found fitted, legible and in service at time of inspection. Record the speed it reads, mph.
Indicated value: 144 mph
